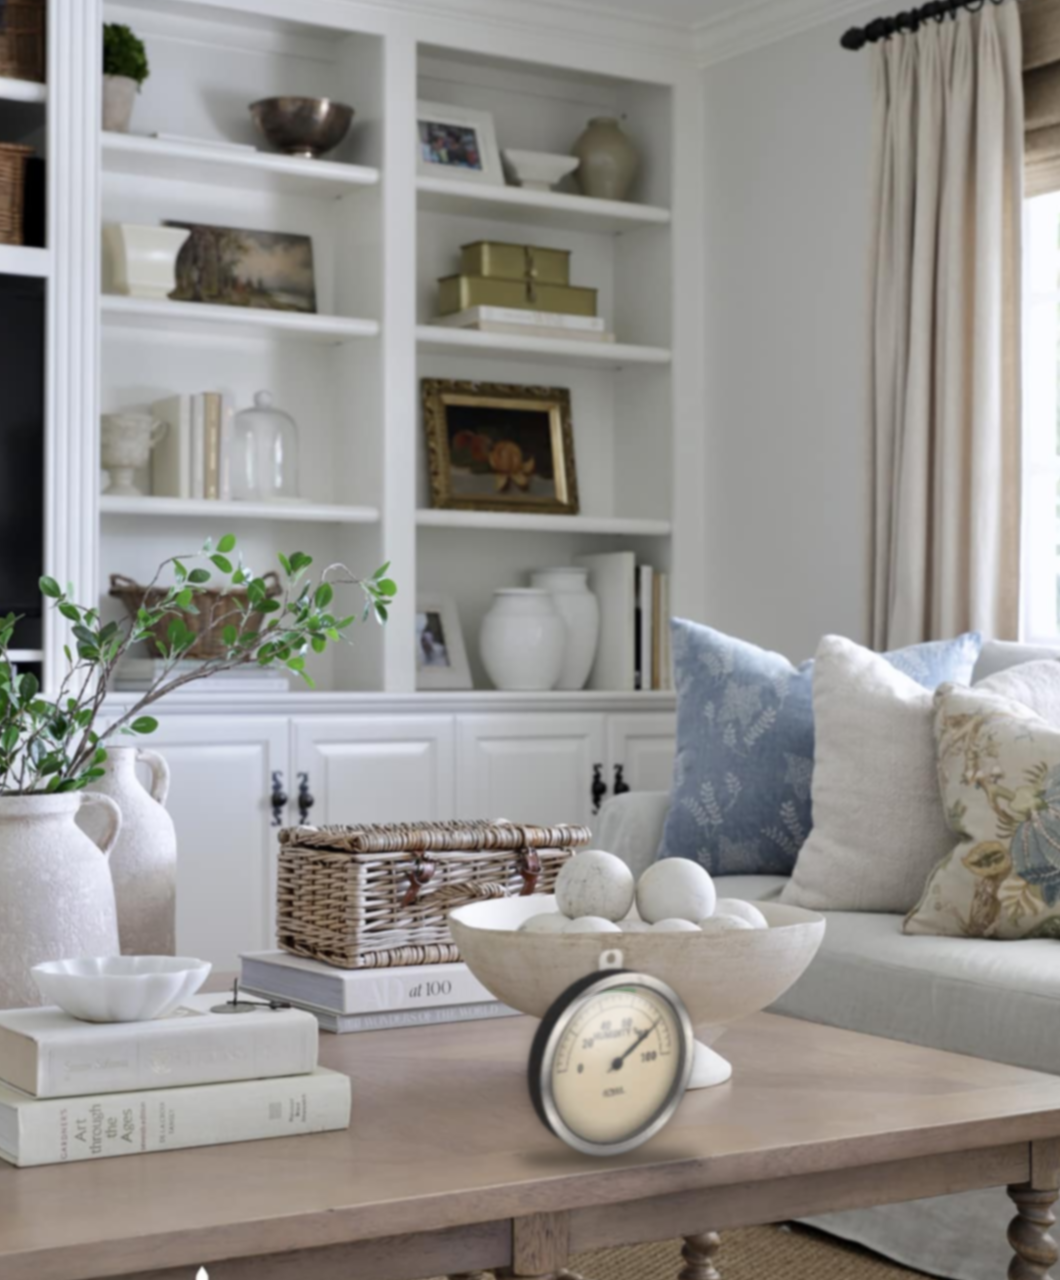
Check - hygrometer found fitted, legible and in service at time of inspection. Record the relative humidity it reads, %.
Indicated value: 80 %
